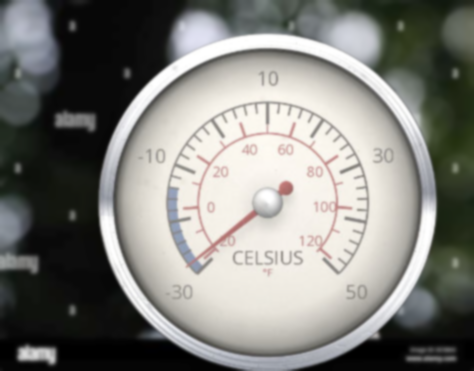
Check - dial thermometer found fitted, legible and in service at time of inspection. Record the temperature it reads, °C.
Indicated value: -28 °C
